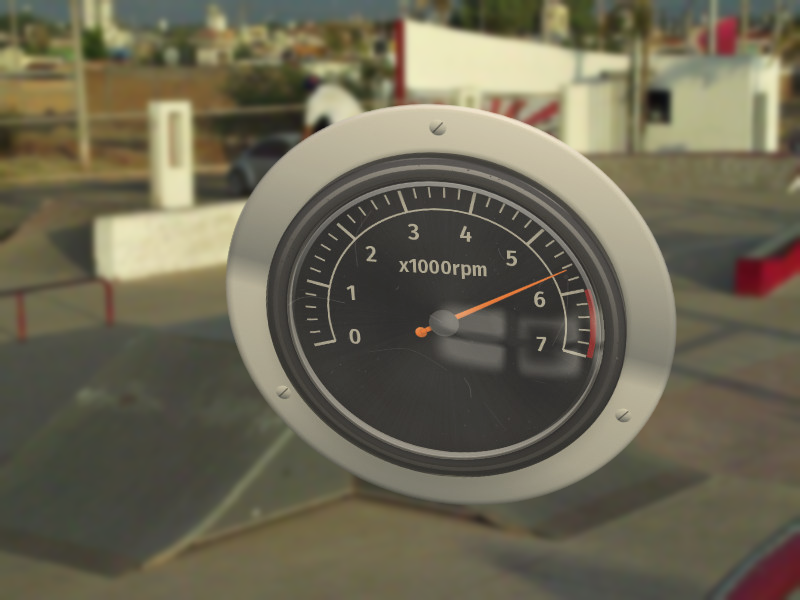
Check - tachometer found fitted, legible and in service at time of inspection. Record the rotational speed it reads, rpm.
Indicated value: 5600 rpm
